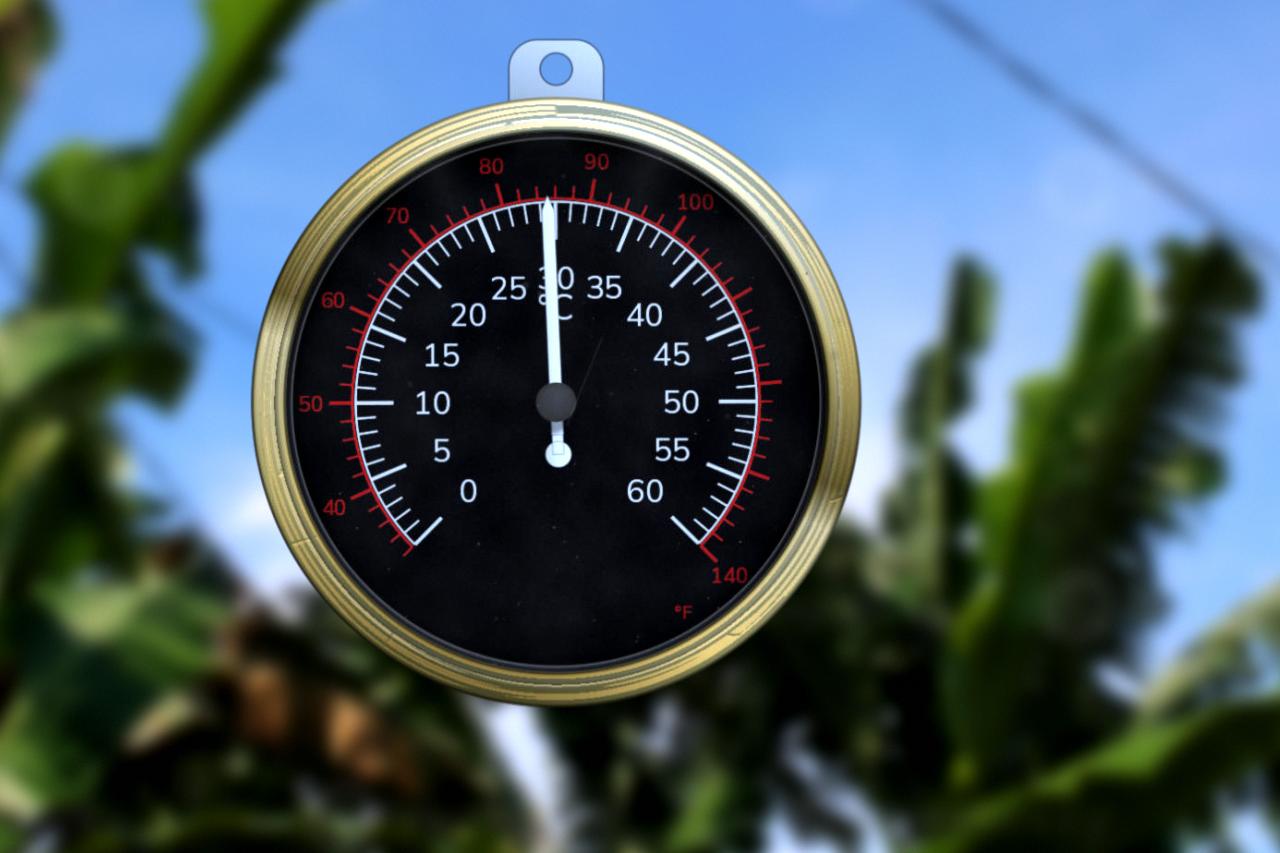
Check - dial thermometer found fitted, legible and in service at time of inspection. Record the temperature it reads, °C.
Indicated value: 29.5 °C
